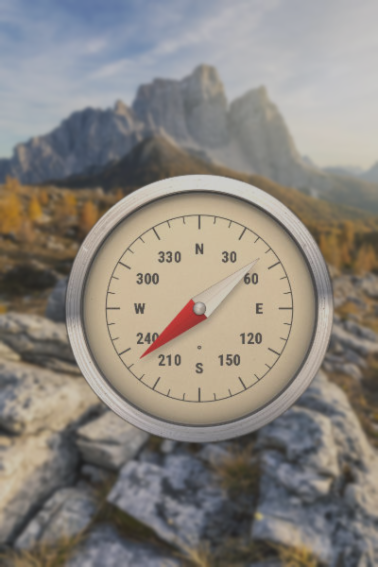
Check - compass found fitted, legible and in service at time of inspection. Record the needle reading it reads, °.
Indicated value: 230 °
